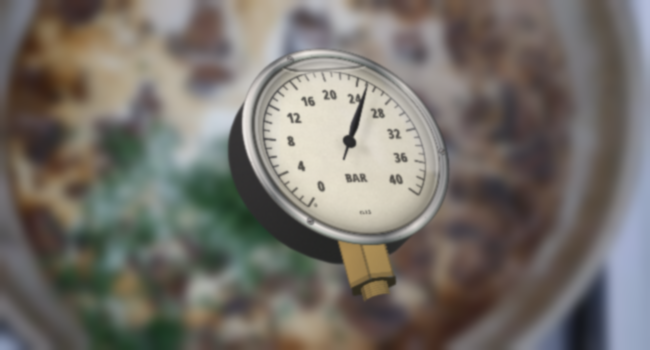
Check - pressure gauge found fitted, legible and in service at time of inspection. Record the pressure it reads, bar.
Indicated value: 25 bar
